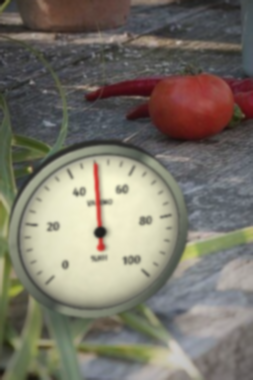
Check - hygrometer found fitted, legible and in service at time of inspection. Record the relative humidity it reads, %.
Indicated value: 48 %
